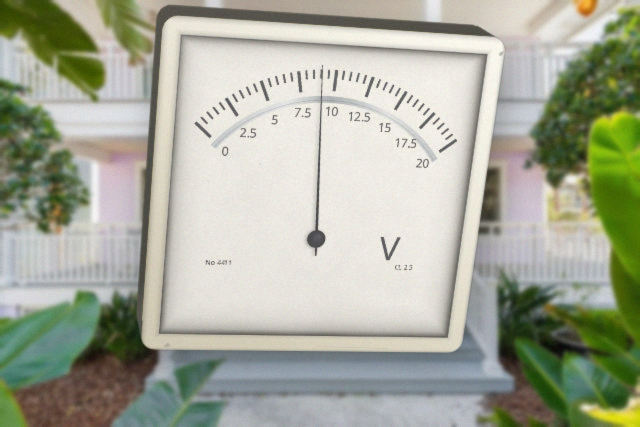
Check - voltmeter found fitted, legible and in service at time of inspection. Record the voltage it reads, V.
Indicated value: 9 V
